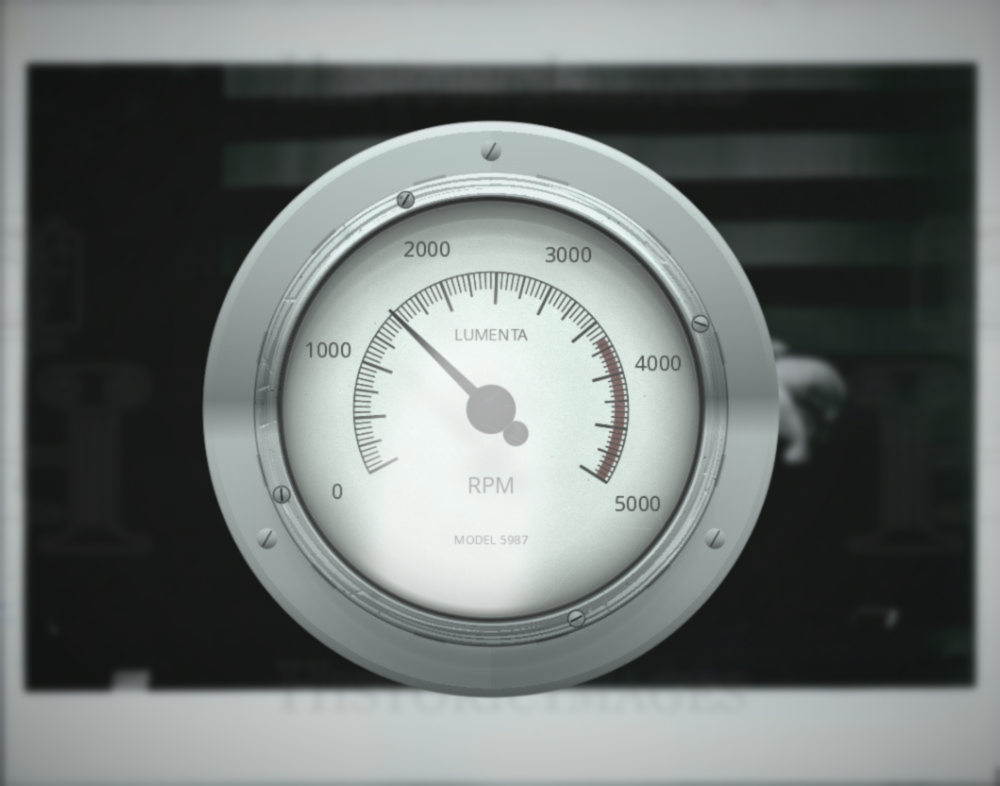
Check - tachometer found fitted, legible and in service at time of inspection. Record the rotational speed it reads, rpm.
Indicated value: 1500 rpm
